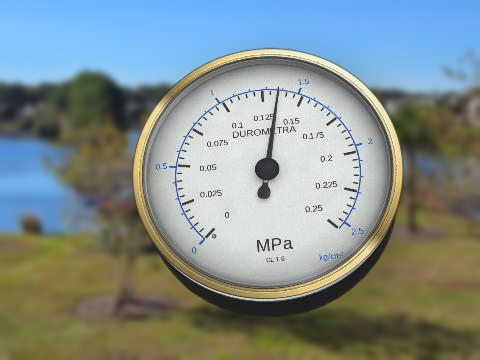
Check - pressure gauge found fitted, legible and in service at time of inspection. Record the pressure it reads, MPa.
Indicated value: 0.135 MPa
